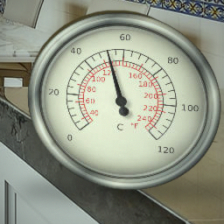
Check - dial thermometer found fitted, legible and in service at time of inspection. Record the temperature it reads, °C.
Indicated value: 52 °C
